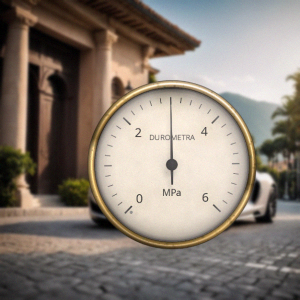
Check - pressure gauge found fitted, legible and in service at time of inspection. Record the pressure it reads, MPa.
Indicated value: 3 MPa
